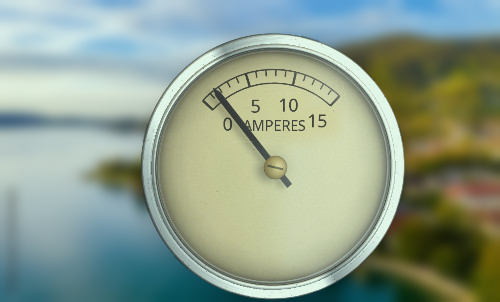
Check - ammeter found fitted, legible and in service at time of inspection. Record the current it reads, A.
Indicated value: 1.5 A
